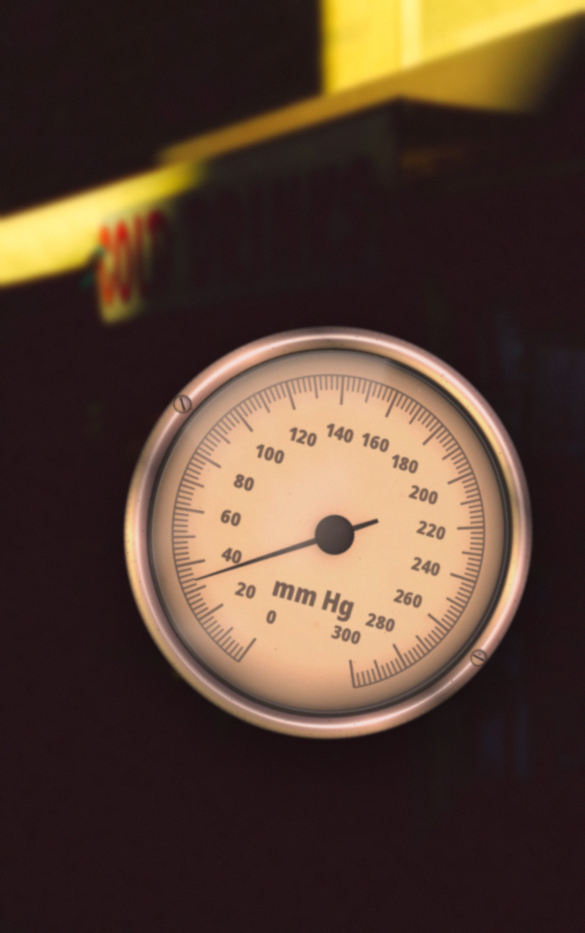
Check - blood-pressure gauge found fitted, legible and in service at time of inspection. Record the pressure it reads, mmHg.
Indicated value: 34 mmHg
